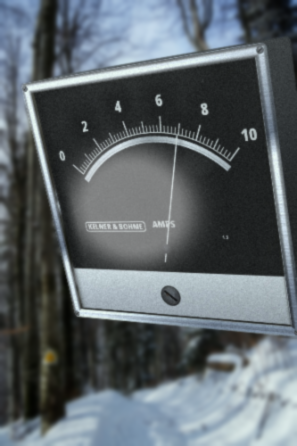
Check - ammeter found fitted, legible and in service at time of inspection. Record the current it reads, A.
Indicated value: 7 A
